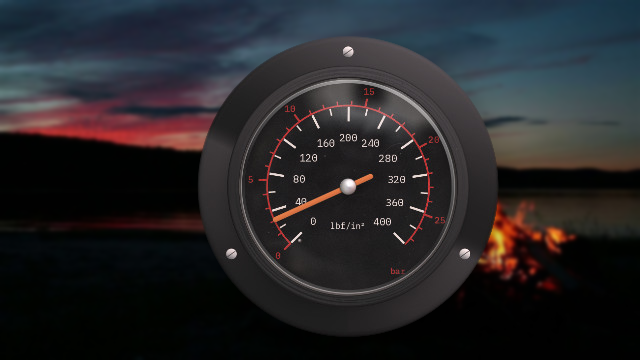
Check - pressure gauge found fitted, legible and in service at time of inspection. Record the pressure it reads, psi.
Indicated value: 30 psi
